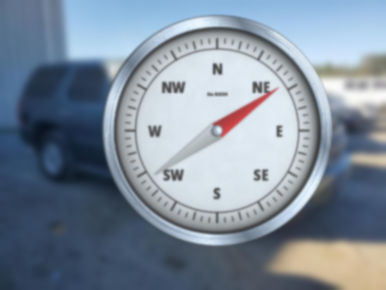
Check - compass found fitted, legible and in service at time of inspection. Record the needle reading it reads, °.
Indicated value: 55 °
